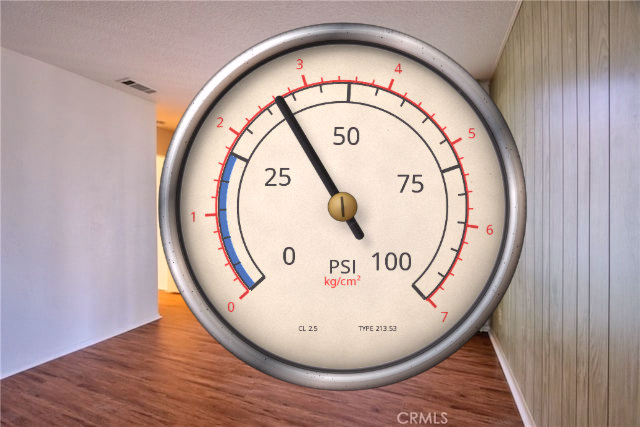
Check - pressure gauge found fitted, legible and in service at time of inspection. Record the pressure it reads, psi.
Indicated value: 37.5 psi
